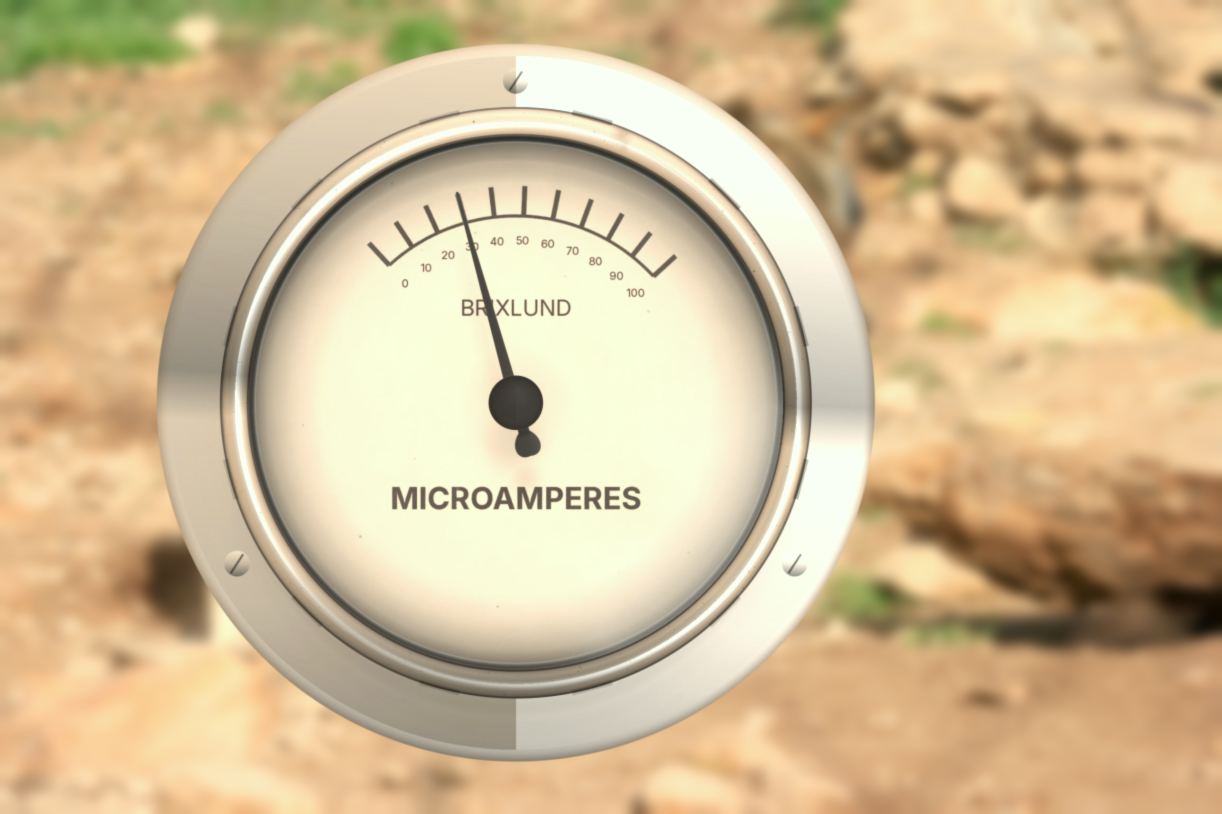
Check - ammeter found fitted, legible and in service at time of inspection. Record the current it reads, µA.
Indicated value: 30 µA
